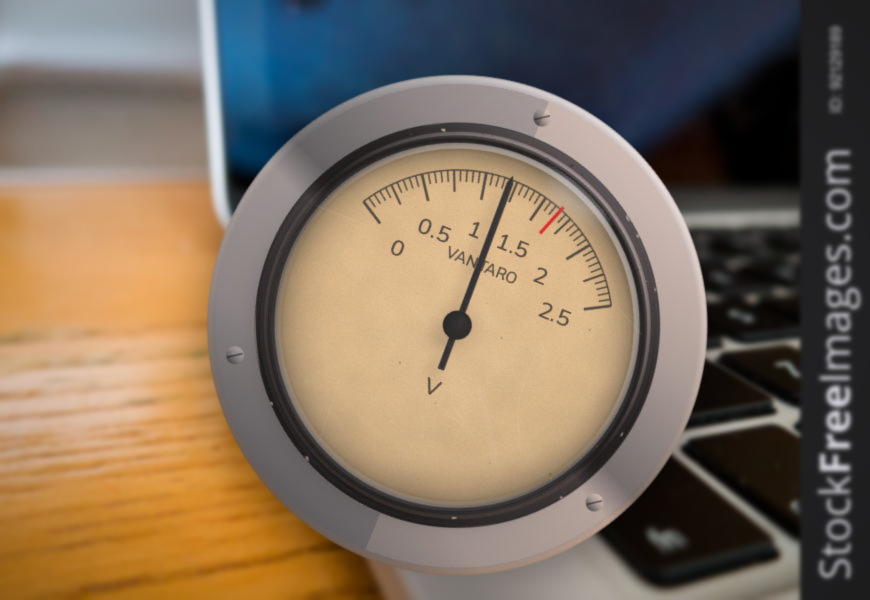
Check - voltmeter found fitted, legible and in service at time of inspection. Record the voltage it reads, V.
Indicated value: 1.2 V
